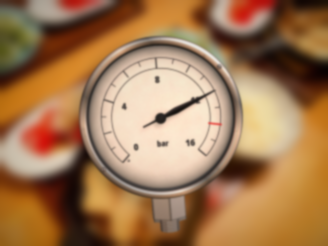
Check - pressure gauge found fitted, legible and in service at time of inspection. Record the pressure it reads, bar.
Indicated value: 12 bar
